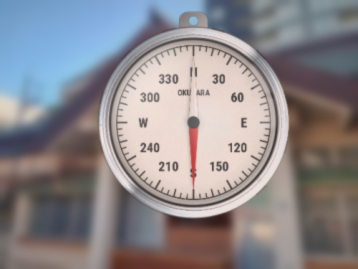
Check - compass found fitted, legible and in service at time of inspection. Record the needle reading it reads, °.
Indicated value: 180 °
